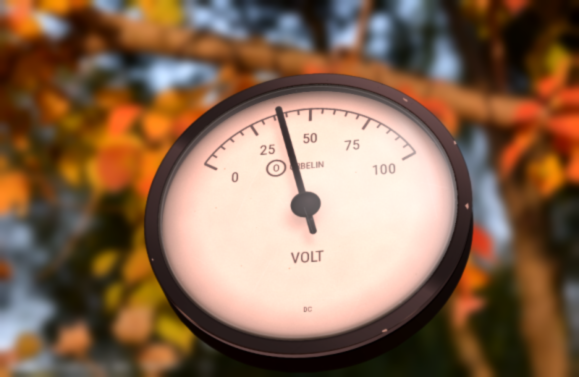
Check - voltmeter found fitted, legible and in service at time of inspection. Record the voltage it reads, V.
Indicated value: 37.5 V
